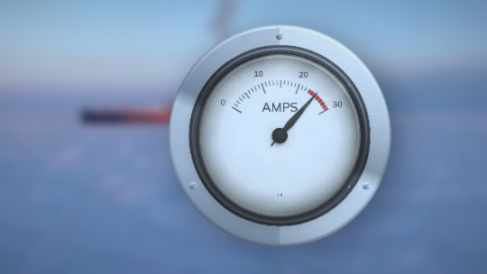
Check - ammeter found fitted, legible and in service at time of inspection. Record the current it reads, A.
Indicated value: 25 A
